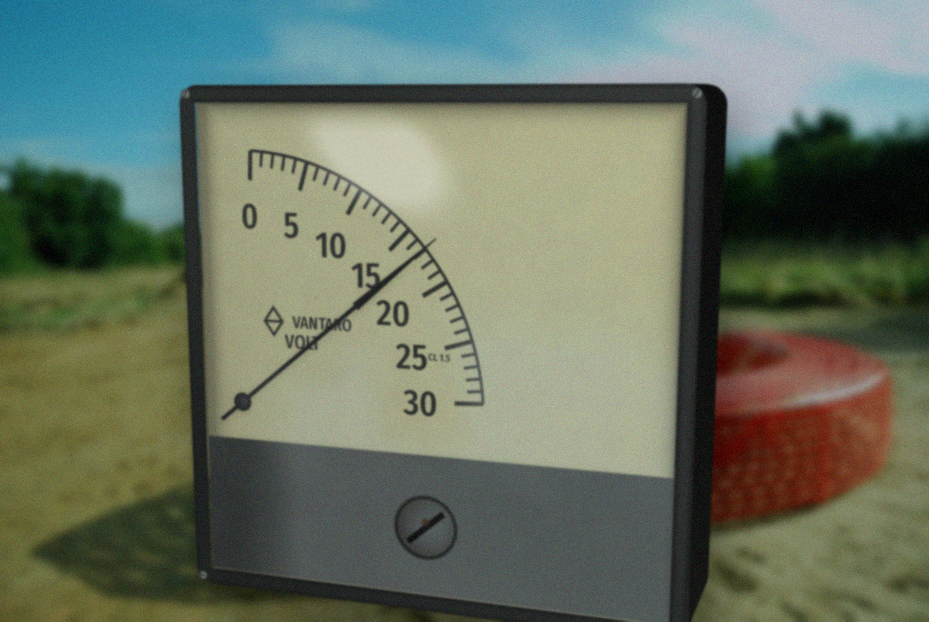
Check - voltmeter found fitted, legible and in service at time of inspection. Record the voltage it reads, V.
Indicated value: 17 V
